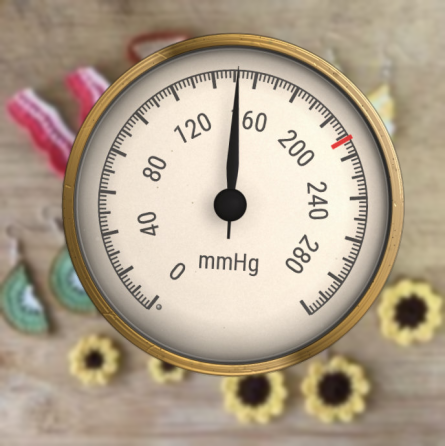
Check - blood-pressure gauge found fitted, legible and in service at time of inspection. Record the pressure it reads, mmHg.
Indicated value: 152 mmHg
